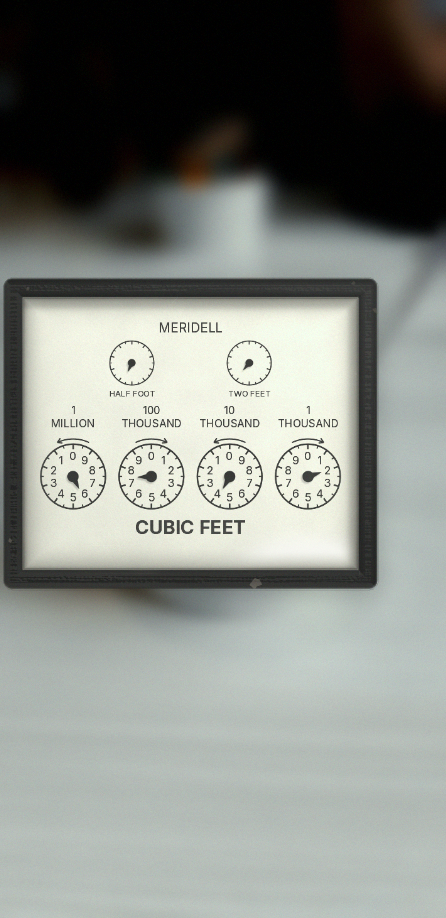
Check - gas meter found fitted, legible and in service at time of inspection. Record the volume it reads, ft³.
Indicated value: 574200 ft³
